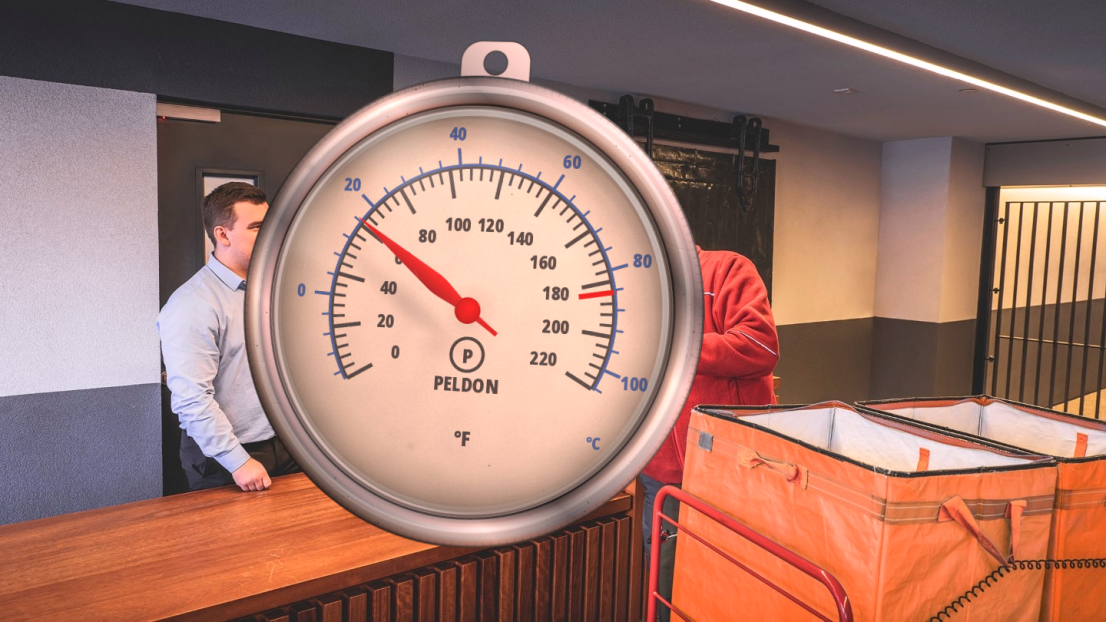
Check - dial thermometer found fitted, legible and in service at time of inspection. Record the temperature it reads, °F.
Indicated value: 62 °F
